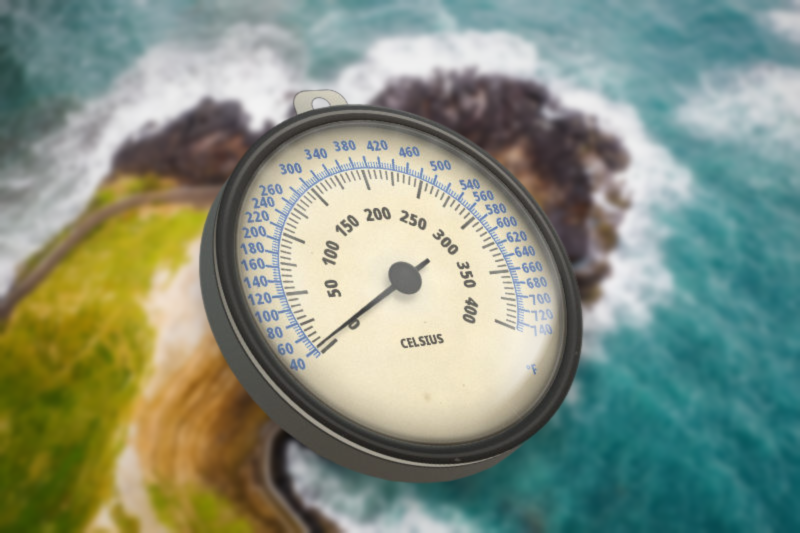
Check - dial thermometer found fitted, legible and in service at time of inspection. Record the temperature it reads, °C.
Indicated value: 5 °C
